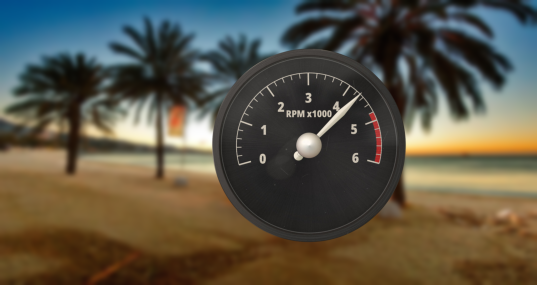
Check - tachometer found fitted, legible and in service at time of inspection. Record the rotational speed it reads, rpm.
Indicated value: 4300 rpm
